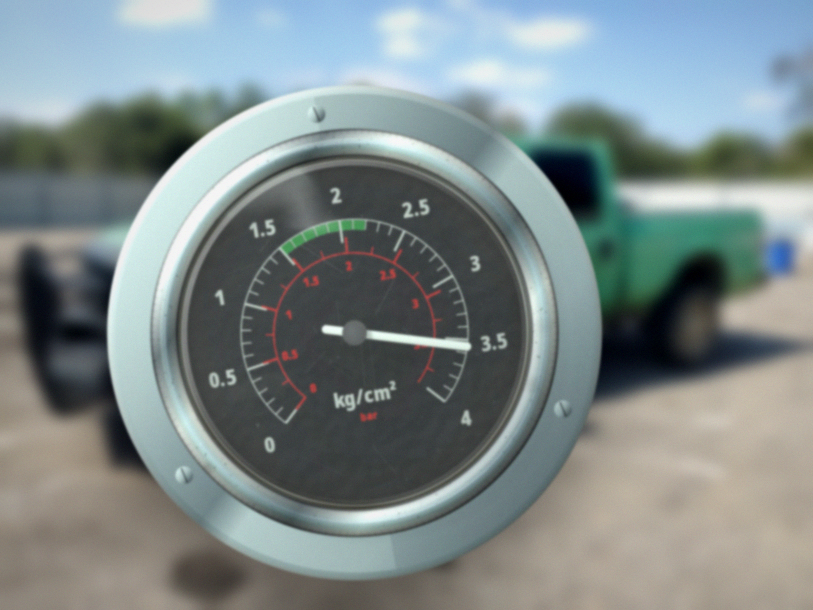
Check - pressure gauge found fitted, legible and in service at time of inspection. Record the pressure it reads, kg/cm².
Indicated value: 3.55 kg/cm²
